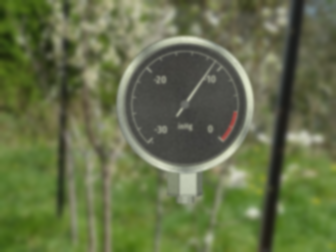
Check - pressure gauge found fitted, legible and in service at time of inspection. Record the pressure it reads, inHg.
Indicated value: -11 inHg
